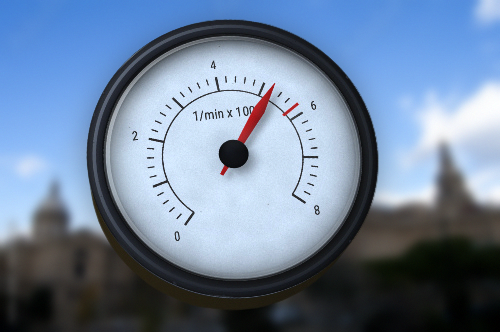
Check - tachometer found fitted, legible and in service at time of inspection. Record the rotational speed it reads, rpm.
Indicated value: 5200 rpm
